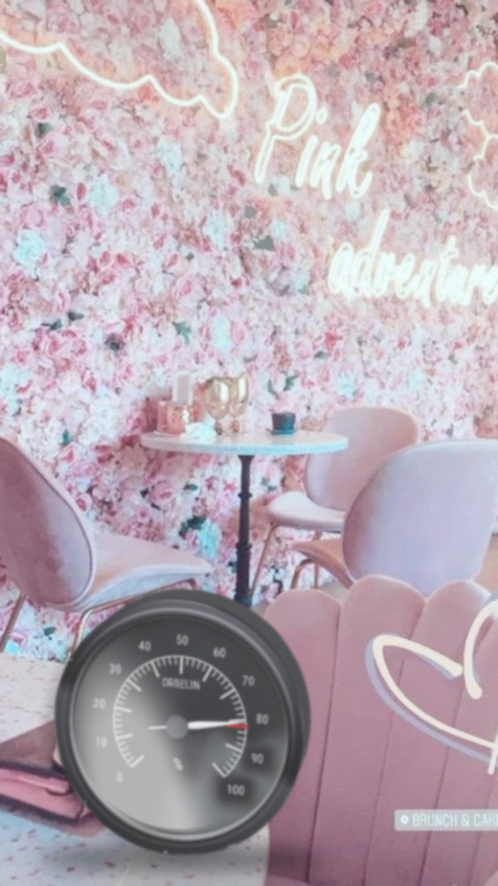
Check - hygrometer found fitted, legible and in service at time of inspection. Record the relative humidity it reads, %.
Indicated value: 80 %
